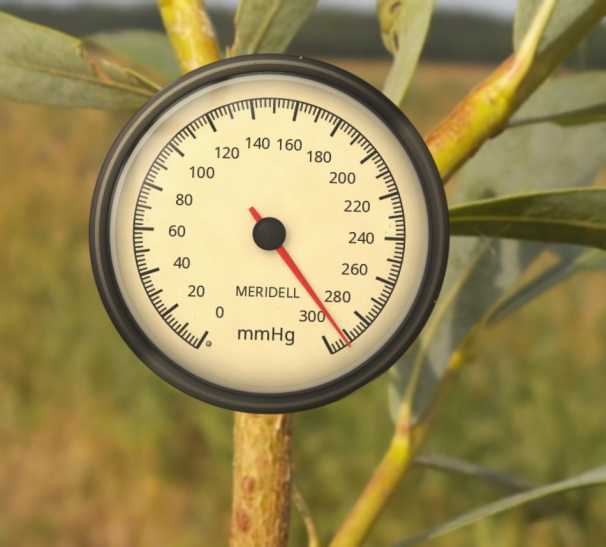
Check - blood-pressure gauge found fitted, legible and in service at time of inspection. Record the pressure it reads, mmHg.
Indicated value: 292 mmHg
